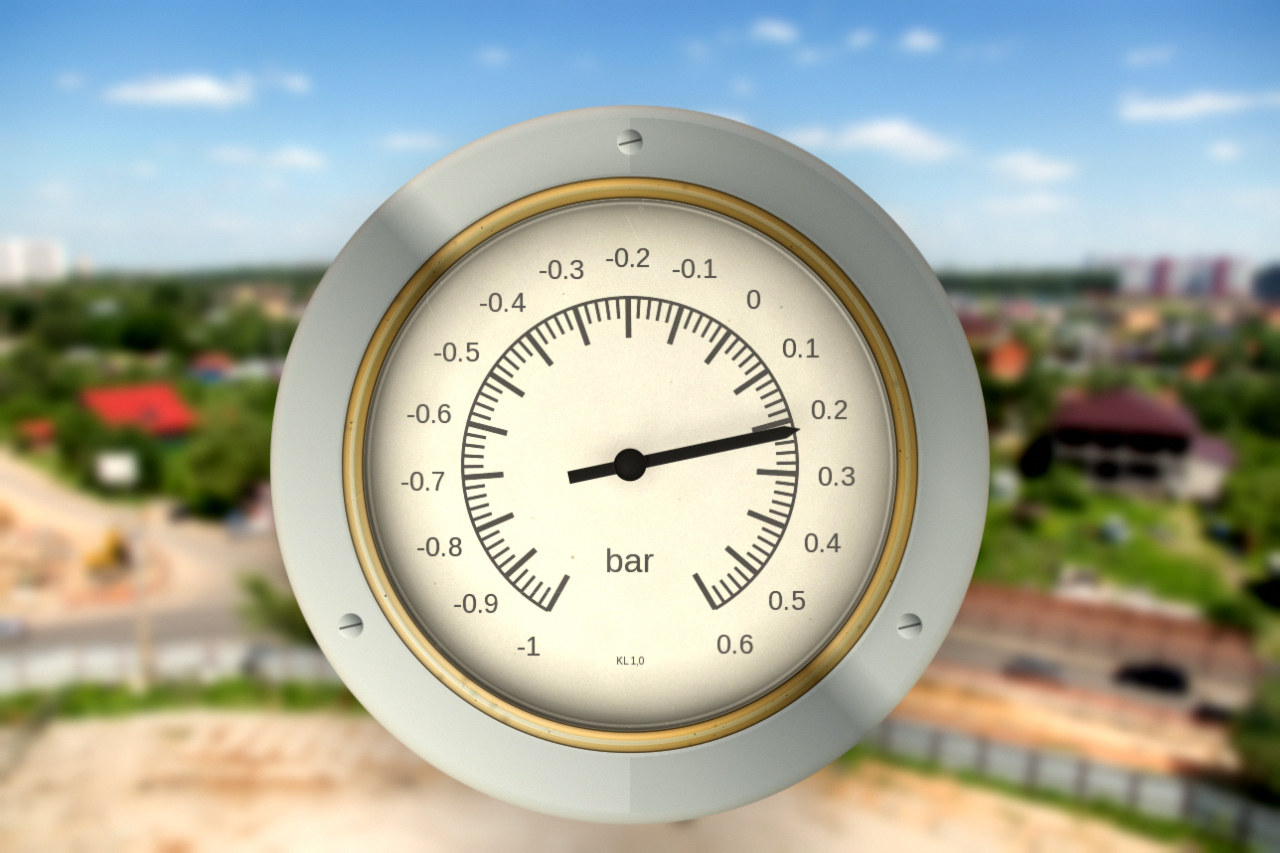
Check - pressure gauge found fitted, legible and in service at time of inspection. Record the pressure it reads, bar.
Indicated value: 0.22 bar
